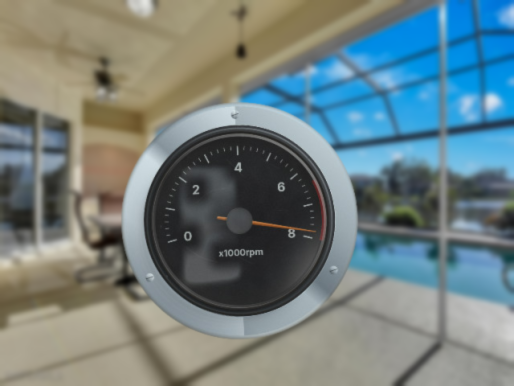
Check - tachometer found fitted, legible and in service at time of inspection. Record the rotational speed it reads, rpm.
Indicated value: 7800 rpm
